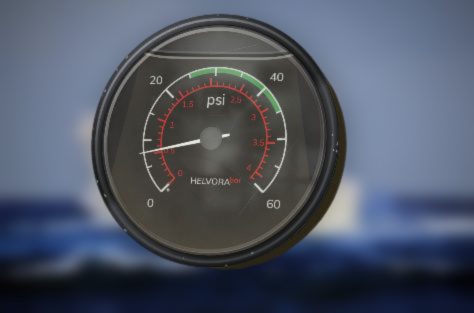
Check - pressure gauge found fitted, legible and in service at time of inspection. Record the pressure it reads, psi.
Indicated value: 7.5 psi
